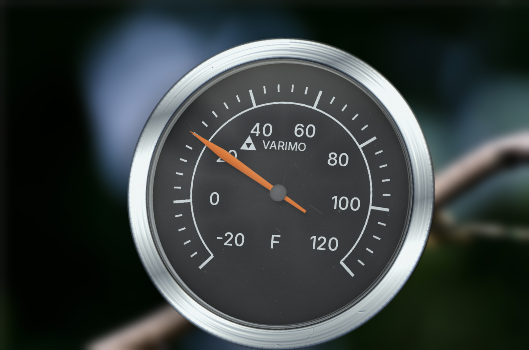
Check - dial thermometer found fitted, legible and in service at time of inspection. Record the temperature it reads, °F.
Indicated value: 20 °F
